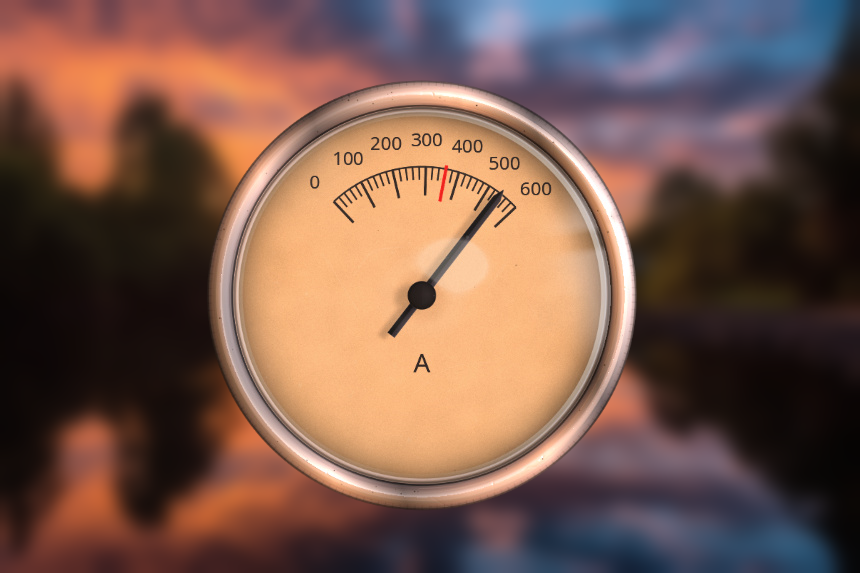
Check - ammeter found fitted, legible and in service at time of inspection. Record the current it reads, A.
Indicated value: 540 A
